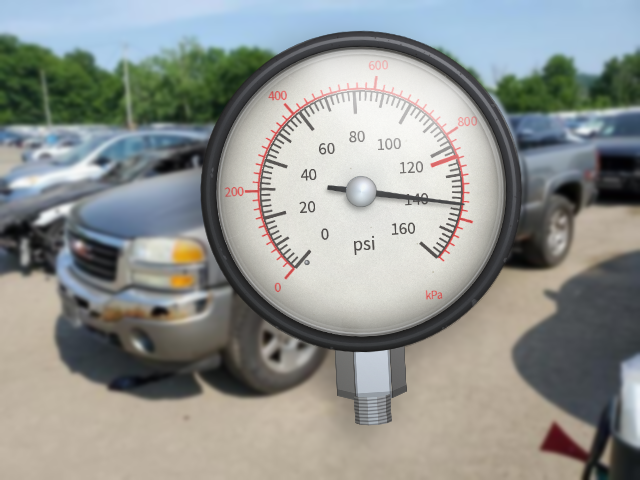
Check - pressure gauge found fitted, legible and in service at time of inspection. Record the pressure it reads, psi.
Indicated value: 140 psi
